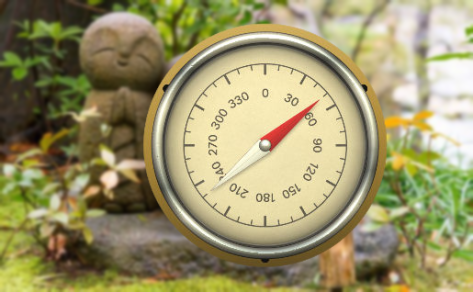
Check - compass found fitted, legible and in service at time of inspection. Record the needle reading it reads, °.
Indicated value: 50 °
